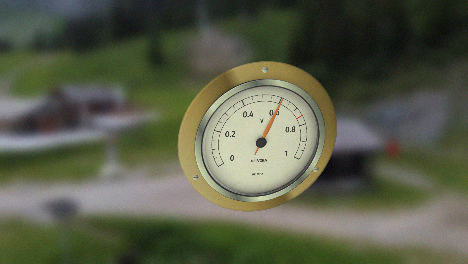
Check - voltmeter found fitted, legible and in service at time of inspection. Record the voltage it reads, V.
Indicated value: 0.6 V
